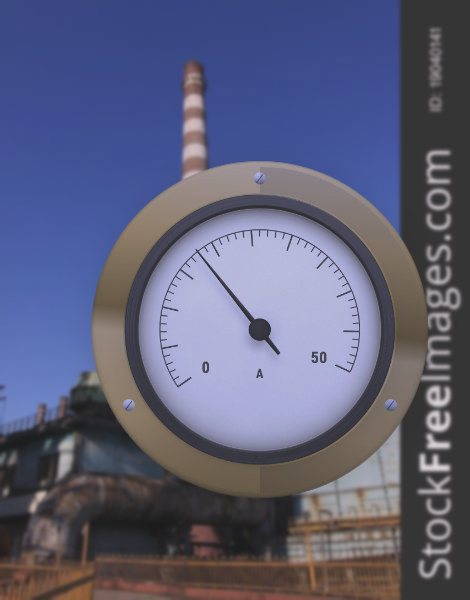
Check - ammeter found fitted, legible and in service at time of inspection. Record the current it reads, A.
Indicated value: 18 A
